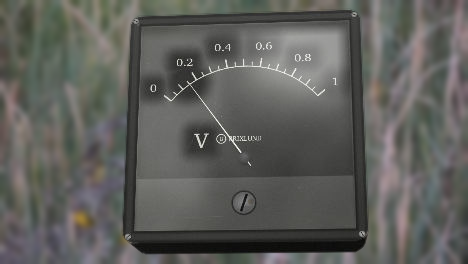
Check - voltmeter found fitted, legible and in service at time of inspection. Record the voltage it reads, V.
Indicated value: 0.15 V
